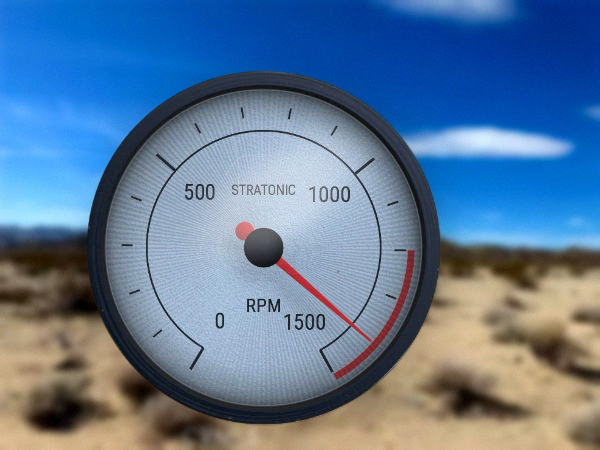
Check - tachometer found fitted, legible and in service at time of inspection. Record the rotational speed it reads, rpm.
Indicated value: 1400 rpm
